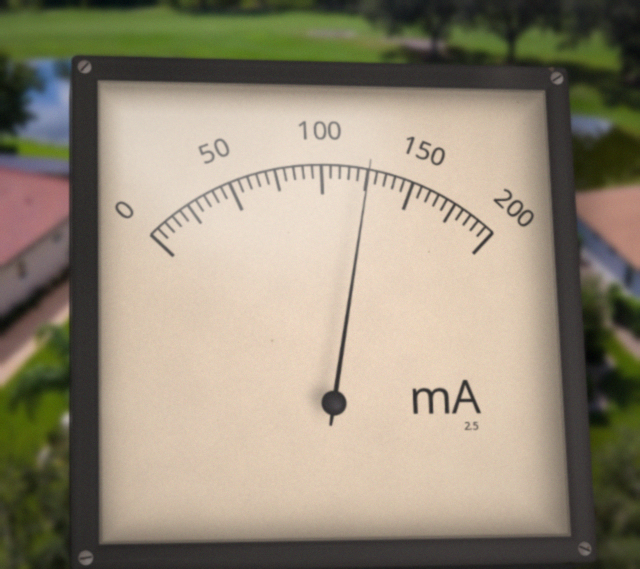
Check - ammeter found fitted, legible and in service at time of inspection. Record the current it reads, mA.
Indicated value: 125 mA
